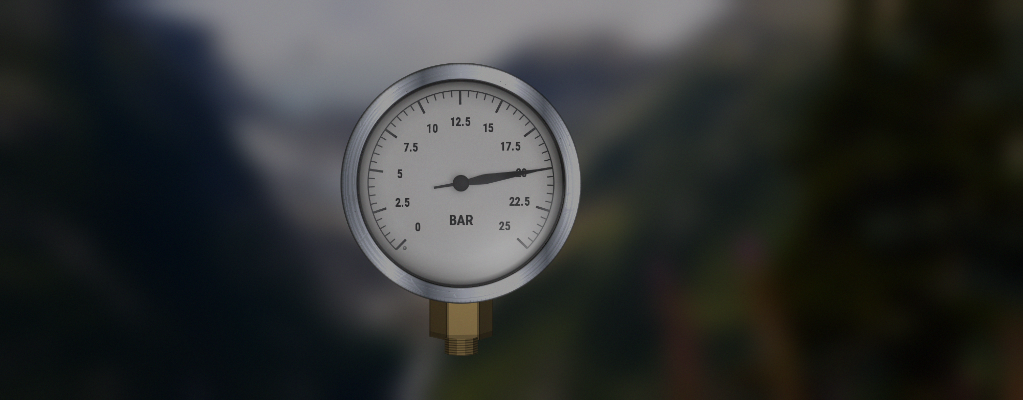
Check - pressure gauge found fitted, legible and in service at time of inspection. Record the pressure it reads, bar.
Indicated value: 20 bar
